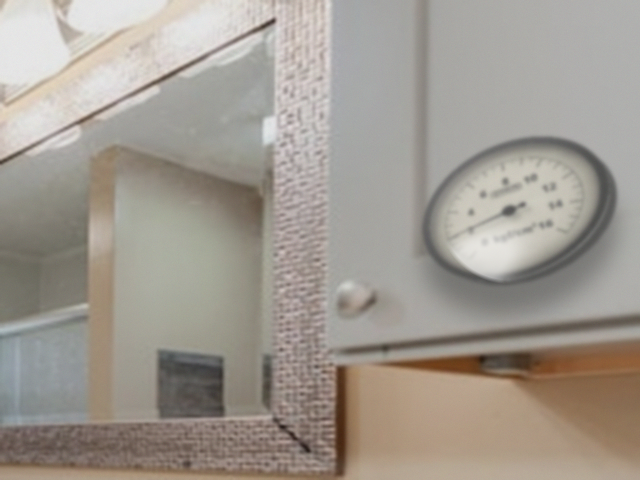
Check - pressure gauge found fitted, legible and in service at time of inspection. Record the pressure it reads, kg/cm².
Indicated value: 2 kg/cm²
